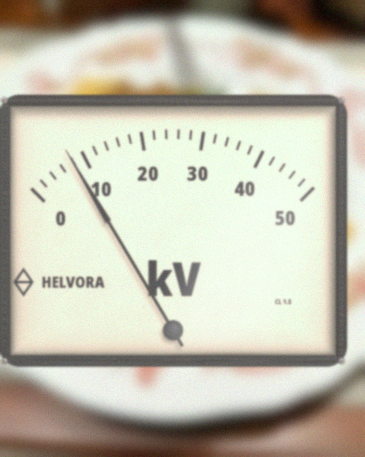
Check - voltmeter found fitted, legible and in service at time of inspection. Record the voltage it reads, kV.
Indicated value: 8 kV
